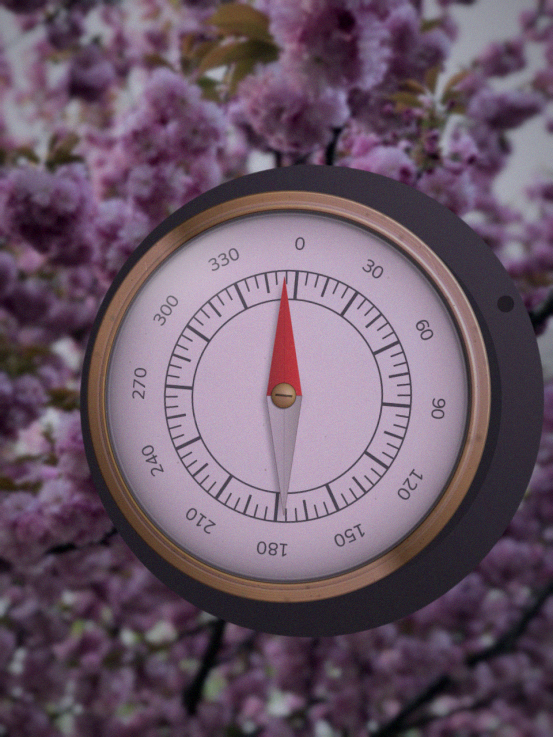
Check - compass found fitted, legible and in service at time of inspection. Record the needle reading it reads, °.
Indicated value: 355 °
